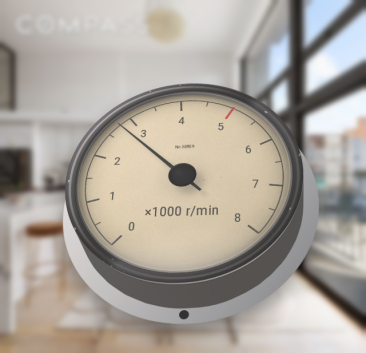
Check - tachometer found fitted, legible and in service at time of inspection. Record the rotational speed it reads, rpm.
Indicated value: 2750 rpm
